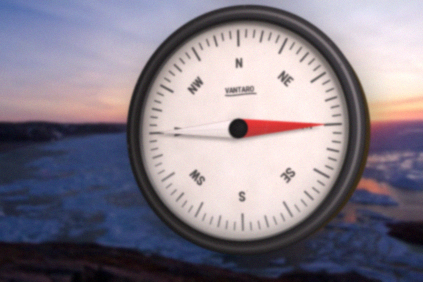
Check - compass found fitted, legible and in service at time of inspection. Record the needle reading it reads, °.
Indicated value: 90 °
